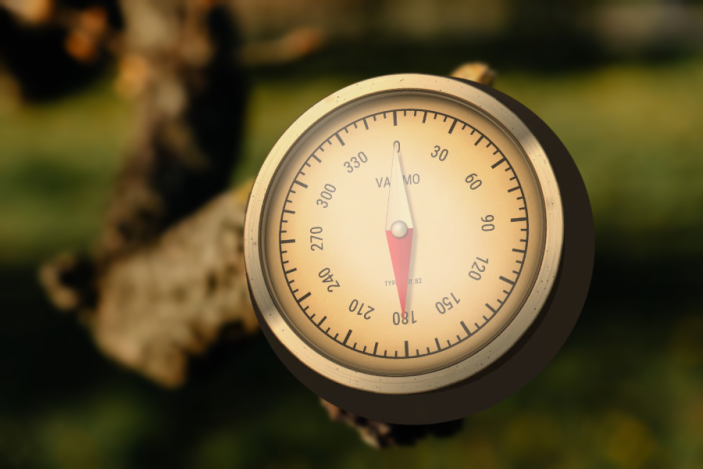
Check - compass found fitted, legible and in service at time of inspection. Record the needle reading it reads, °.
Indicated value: 180 °
